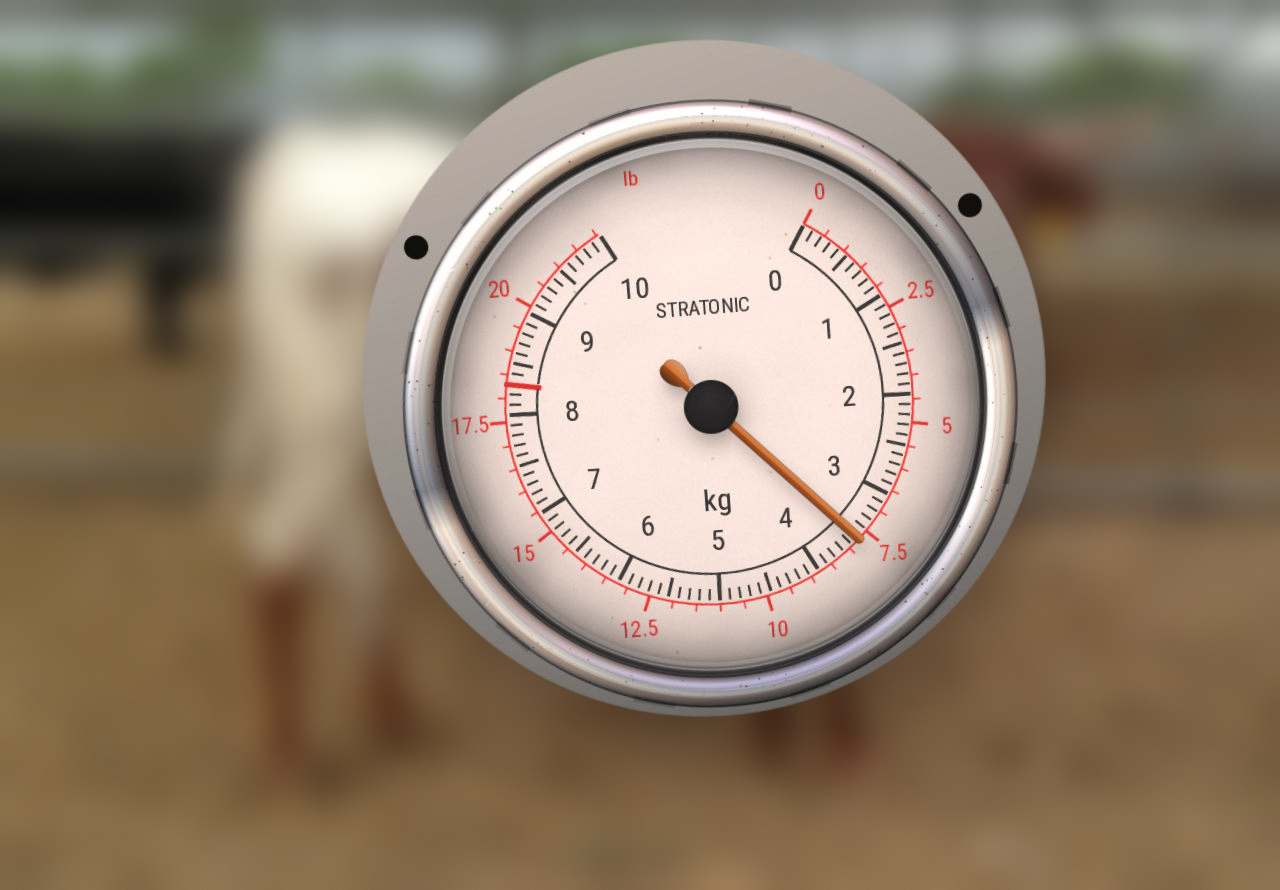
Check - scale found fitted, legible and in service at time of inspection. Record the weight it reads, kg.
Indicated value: 3.5 kg
